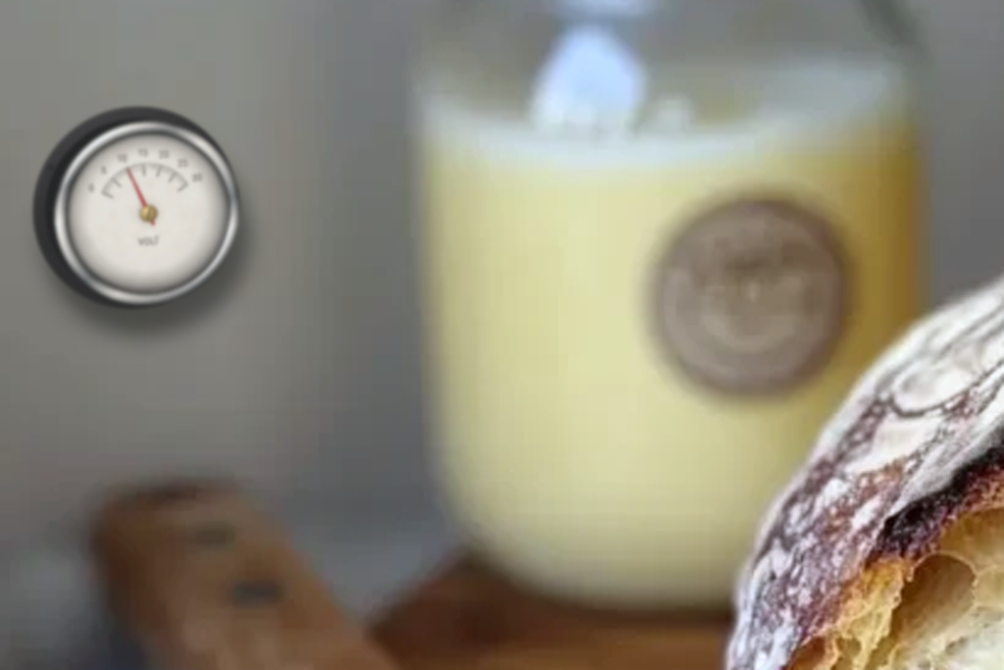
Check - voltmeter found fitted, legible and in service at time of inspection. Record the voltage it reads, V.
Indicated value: 10 V
